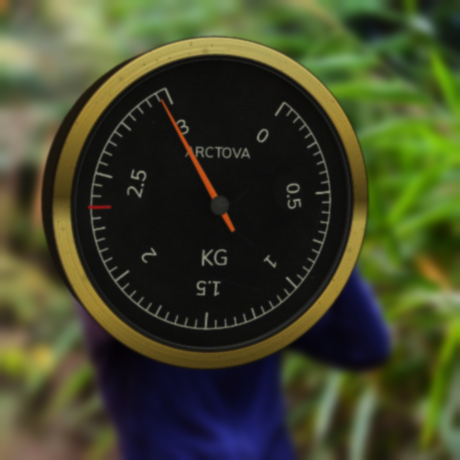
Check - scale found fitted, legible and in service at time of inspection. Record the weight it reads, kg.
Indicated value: 2.95 kg
